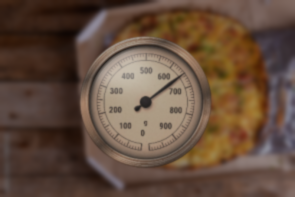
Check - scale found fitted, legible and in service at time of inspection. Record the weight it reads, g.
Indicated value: 650 g
